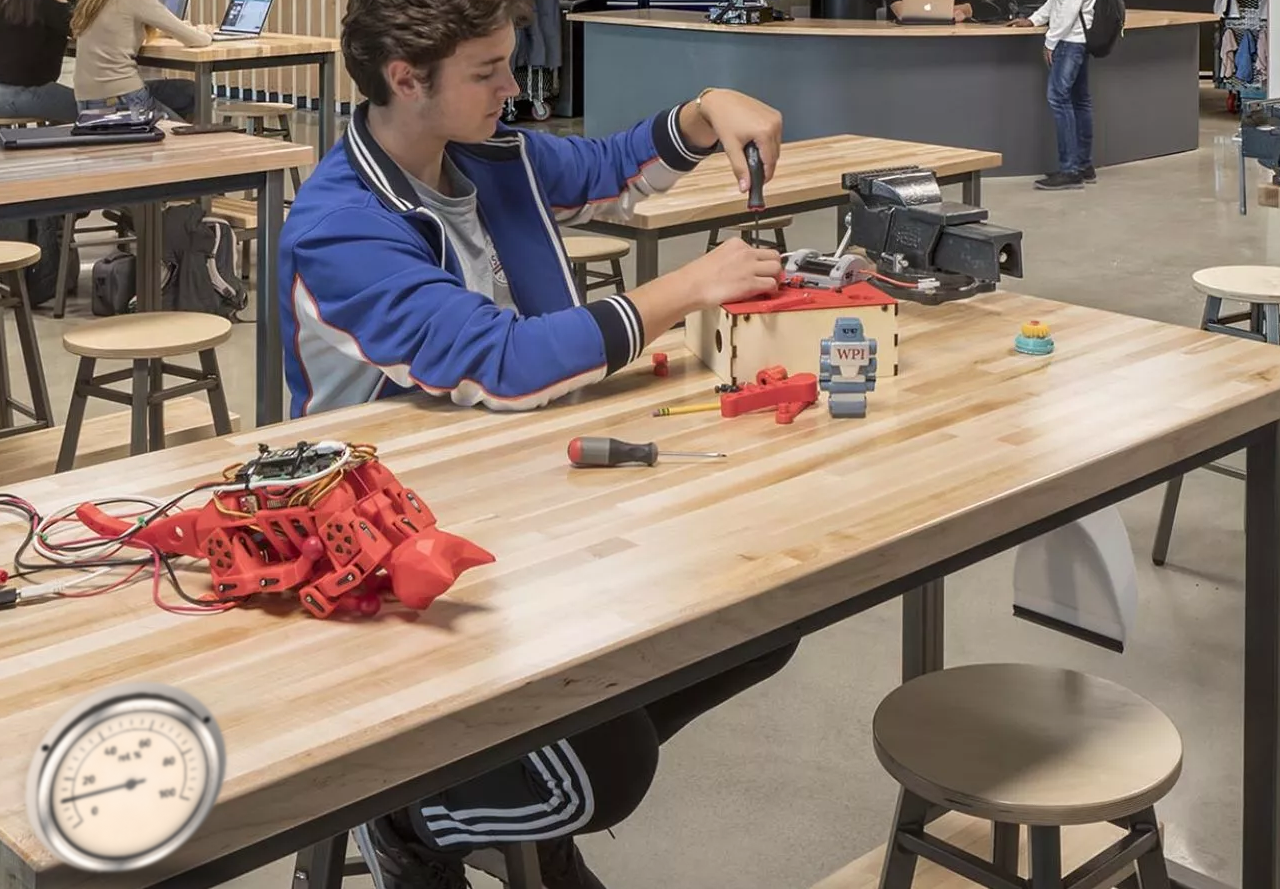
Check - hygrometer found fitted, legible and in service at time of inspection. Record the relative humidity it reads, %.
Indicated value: 12 %
